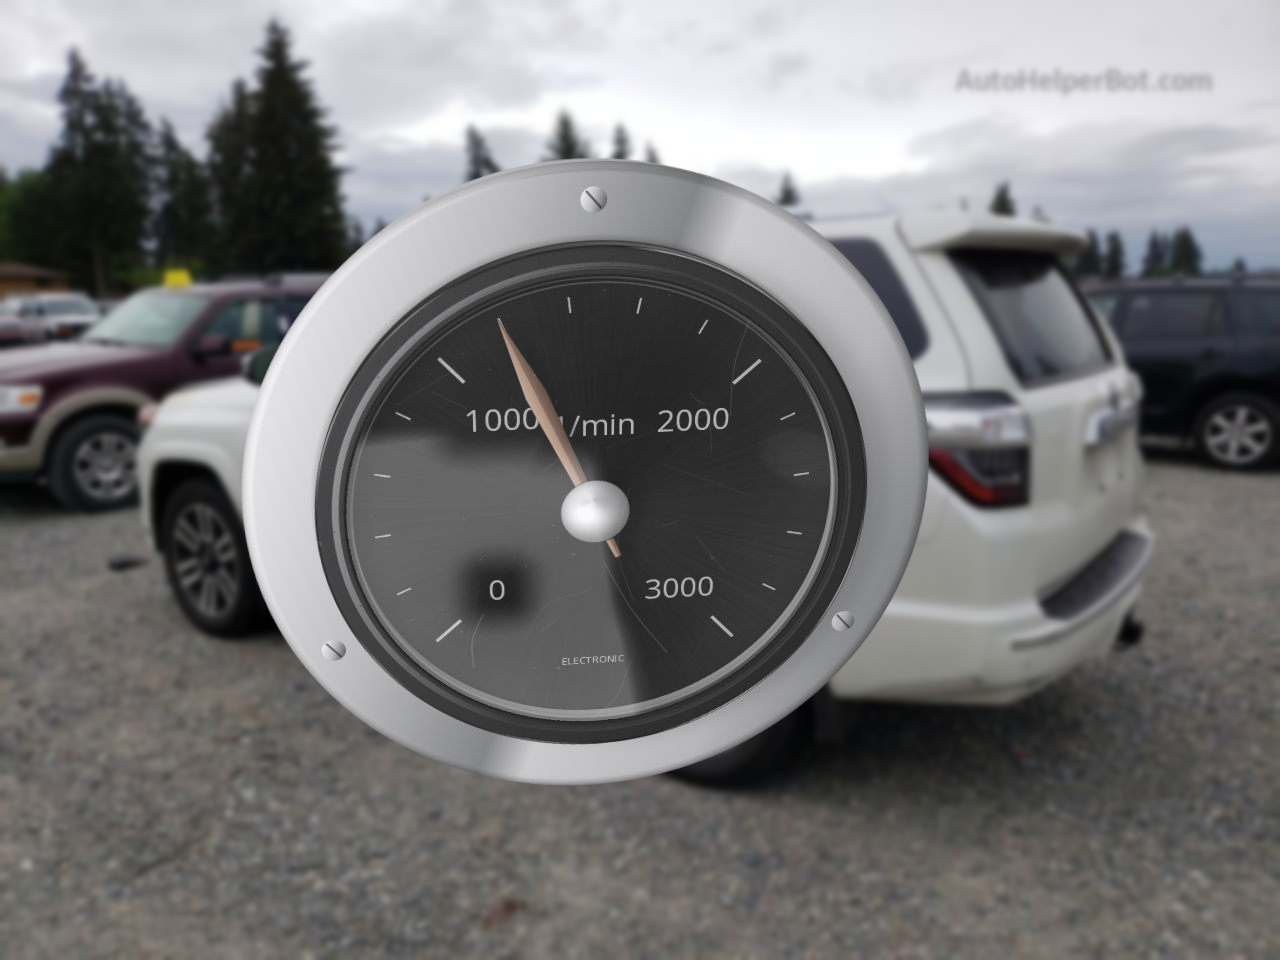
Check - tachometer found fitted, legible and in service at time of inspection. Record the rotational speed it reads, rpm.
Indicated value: 1200 rpm
